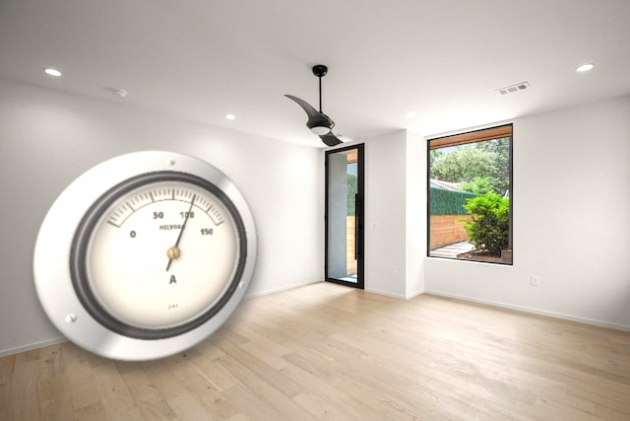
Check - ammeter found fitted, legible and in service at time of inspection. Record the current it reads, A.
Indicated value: 100 A
